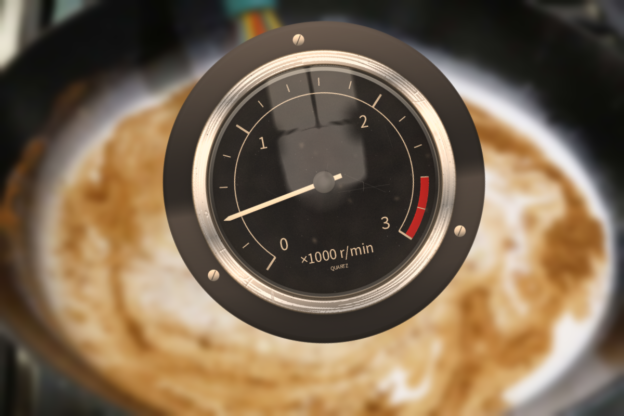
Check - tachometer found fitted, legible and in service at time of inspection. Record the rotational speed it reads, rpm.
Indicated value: 400 rpm
